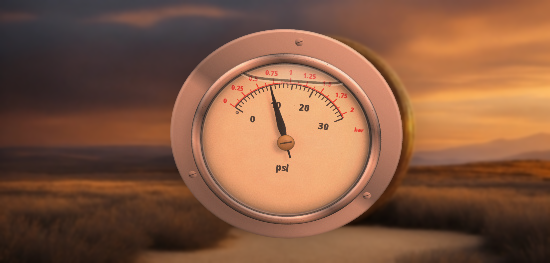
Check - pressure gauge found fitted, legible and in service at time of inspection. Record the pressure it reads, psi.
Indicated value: 10 psi
